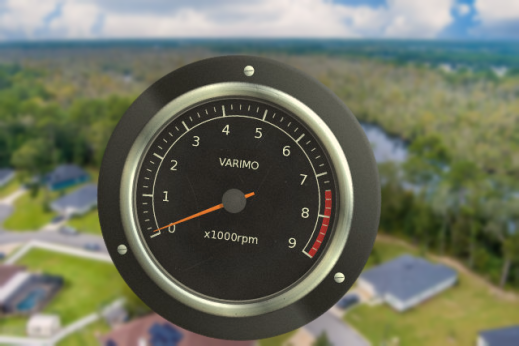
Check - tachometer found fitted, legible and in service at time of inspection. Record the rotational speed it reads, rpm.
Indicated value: 100 rpm
